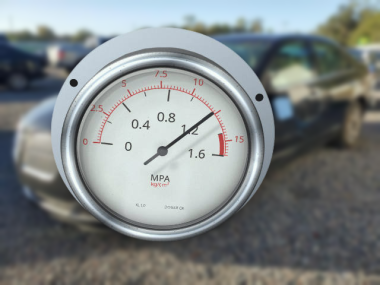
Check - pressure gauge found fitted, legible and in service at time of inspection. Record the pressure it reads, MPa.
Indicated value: 1.2 MPa
